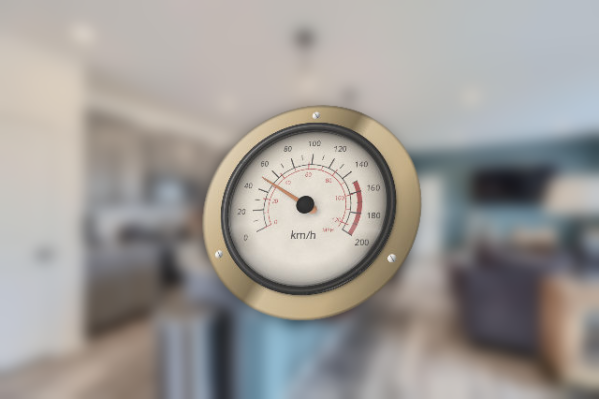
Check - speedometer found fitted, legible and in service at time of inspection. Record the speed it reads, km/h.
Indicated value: 50 km/h
